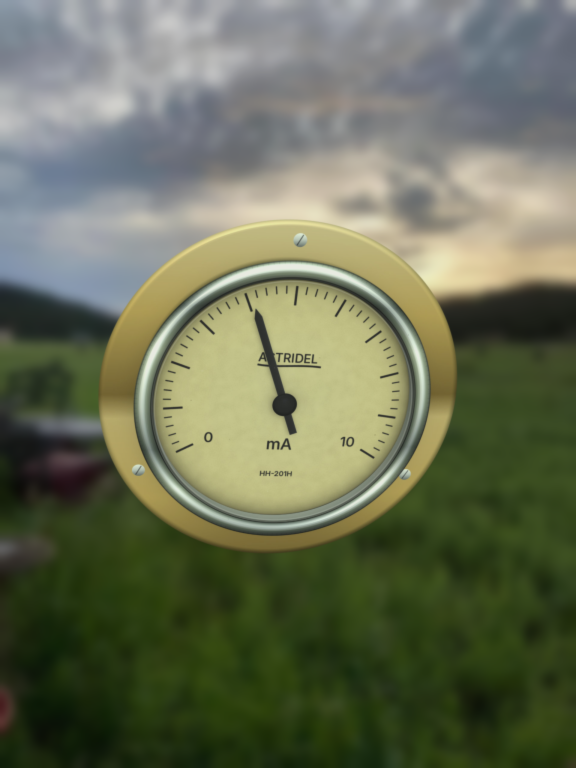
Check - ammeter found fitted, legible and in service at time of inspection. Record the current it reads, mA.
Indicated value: 4.1 mA
